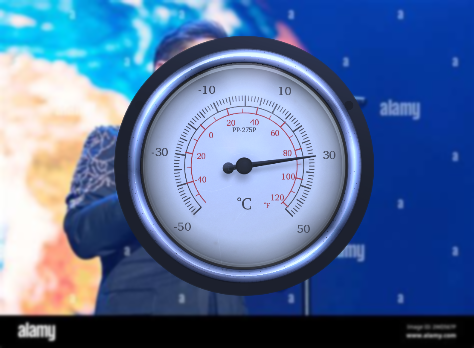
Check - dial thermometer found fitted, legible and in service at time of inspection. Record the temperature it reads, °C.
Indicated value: 30 °C
